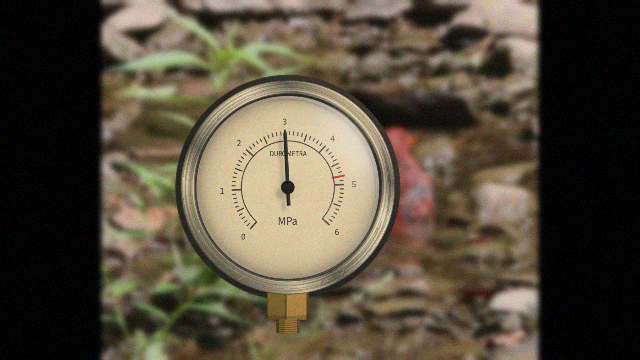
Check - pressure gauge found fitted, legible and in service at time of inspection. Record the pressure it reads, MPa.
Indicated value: 3 MPa
